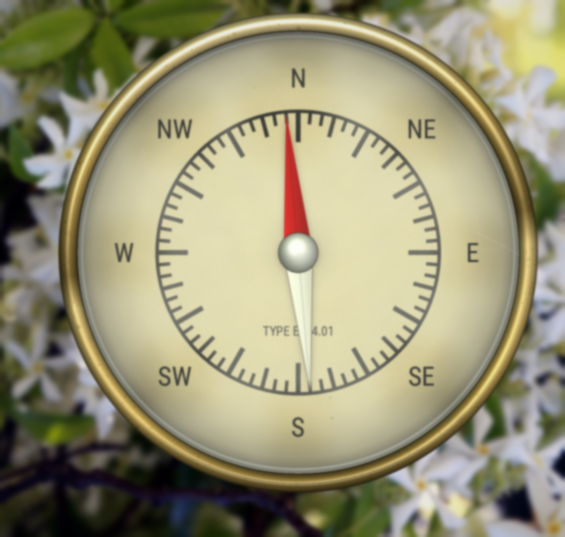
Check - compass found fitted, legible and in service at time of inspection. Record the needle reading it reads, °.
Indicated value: 355 °
